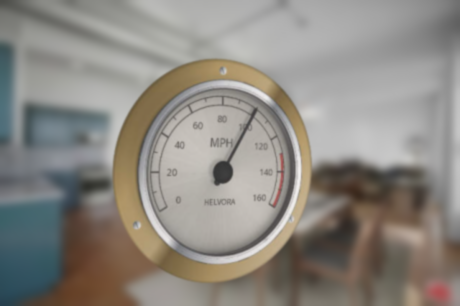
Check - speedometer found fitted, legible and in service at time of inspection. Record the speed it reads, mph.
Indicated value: 100 mph
